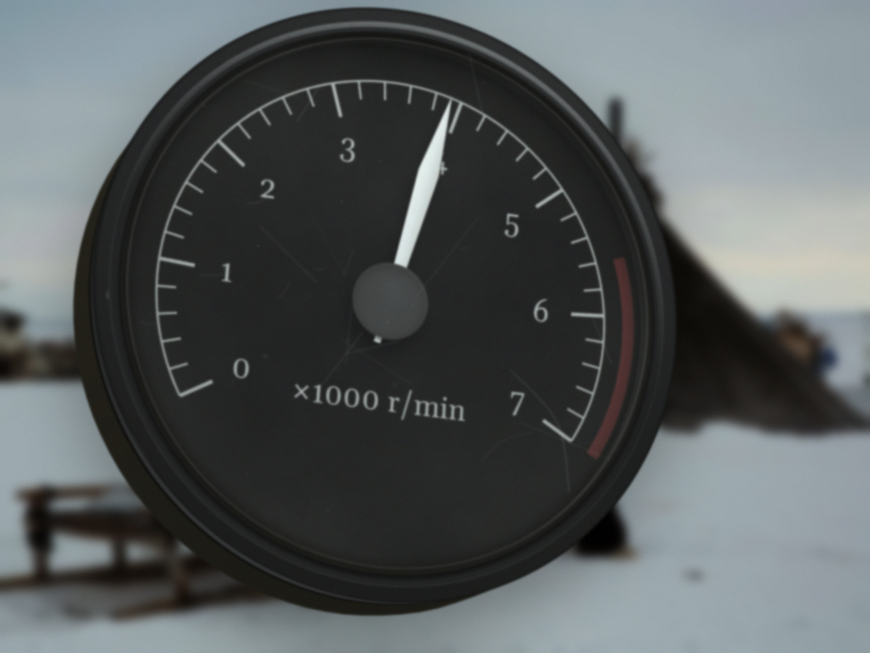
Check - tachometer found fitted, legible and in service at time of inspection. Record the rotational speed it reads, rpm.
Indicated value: 3900 rpm
